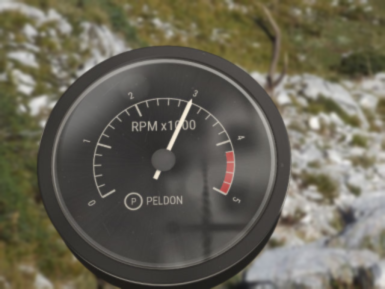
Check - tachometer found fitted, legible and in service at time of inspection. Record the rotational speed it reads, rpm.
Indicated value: 3000 rpm
